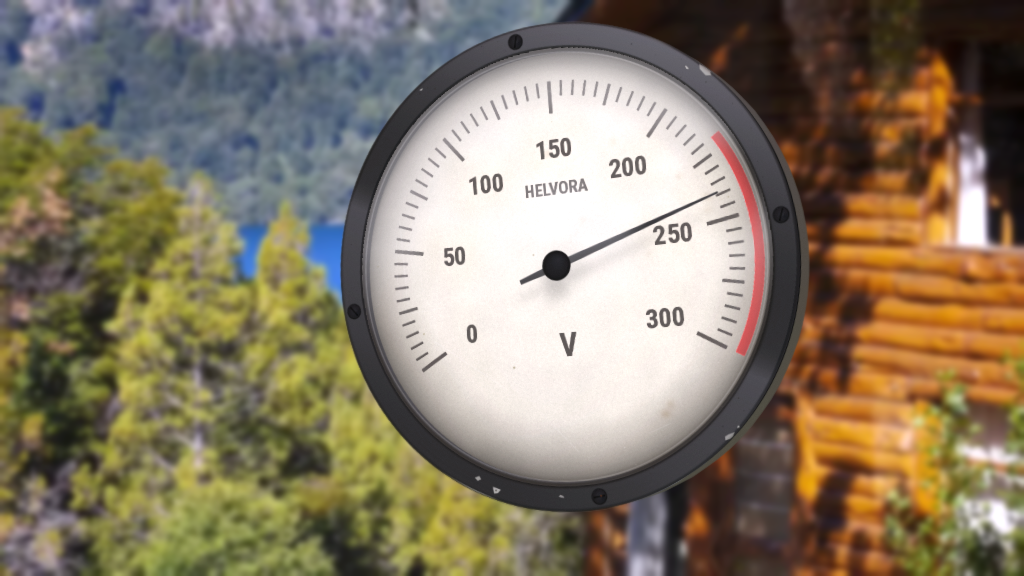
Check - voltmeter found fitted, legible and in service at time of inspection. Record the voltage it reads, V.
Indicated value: 240 V
